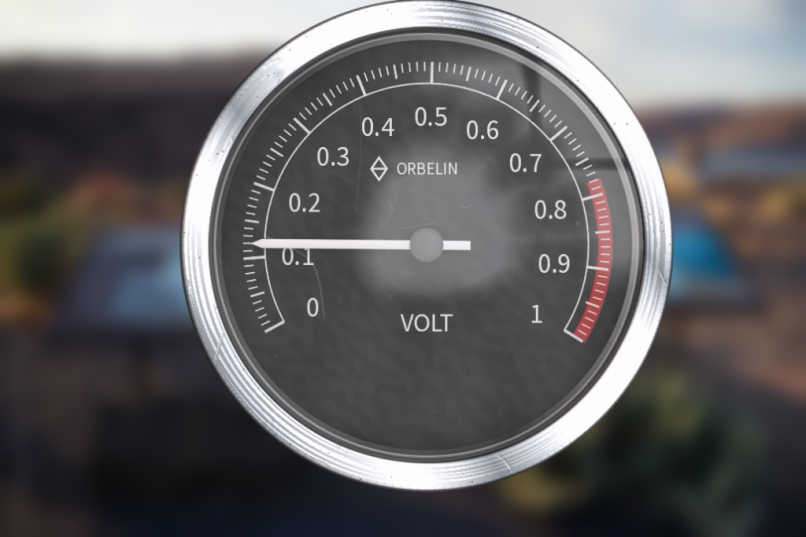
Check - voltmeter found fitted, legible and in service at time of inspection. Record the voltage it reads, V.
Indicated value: 0.12 V
